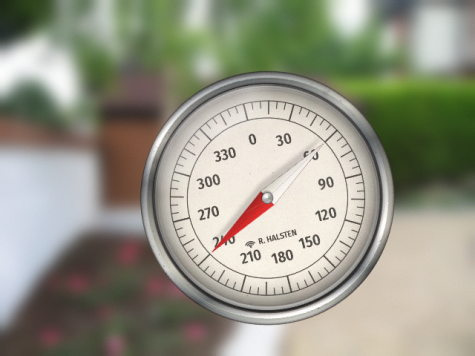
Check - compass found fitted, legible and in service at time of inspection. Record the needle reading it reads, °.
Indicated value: 240 °
